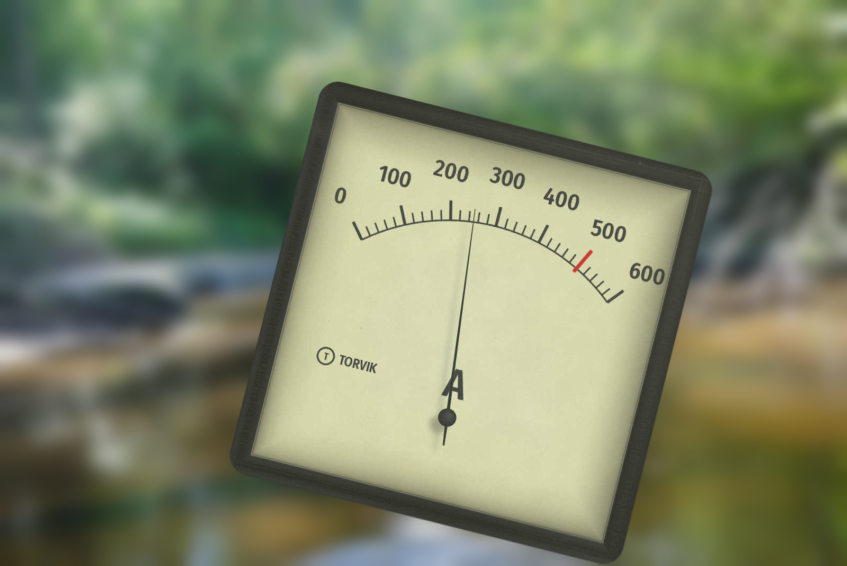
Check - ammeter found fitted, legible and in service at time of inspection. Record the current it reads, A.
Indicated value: 250 A
